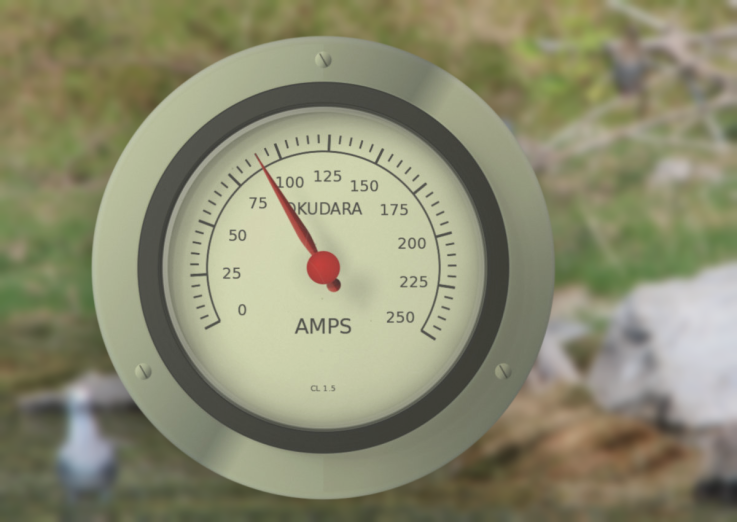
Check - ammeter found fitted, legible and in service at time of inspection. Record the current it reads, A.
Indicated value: 90 A
